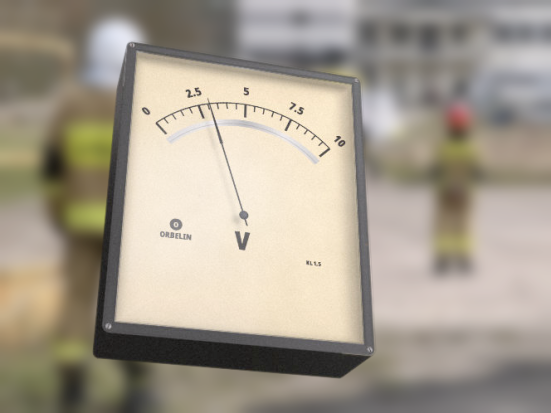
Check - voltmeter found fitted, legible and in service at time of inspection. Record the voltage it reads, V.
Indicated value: 3 V
